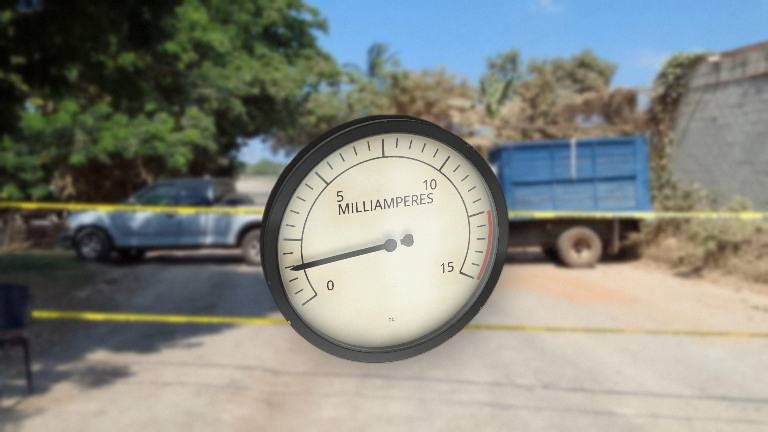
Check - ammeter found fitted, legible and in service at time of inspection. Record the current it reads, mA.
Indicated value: 1.5 mA
